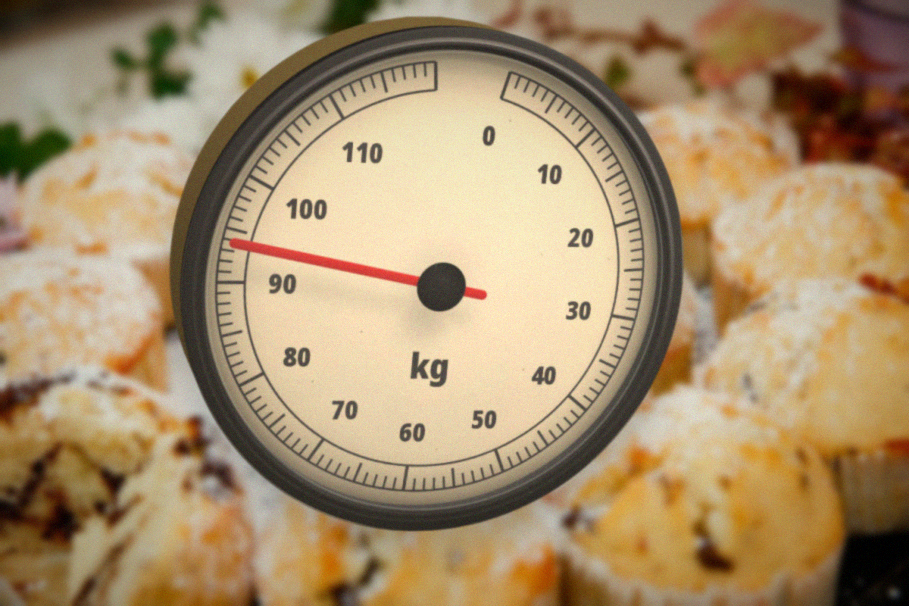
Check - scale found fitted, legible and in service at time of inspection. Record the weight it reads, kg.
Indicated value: 94 kg
